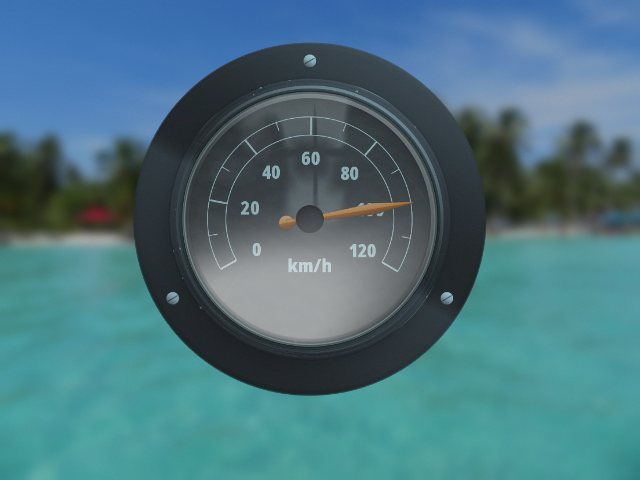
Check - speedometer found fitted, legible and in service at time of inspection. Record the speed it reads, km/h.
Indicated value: 100 km/h
